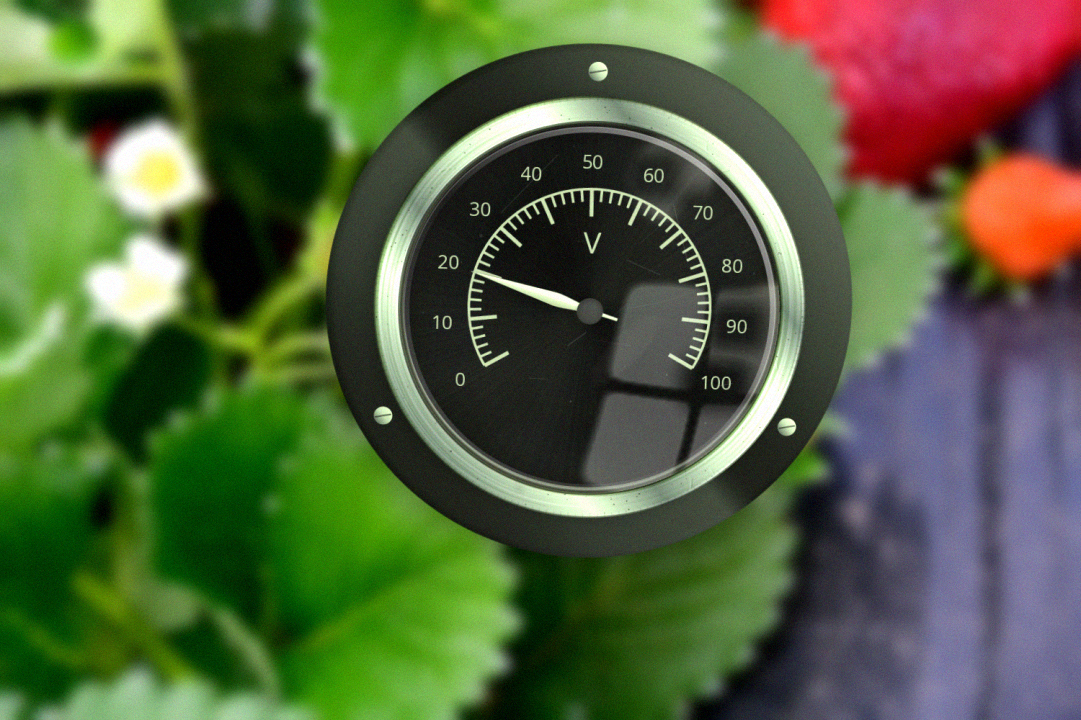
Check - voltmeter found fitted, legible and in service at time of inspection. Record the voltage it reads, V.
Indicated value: 20 V
